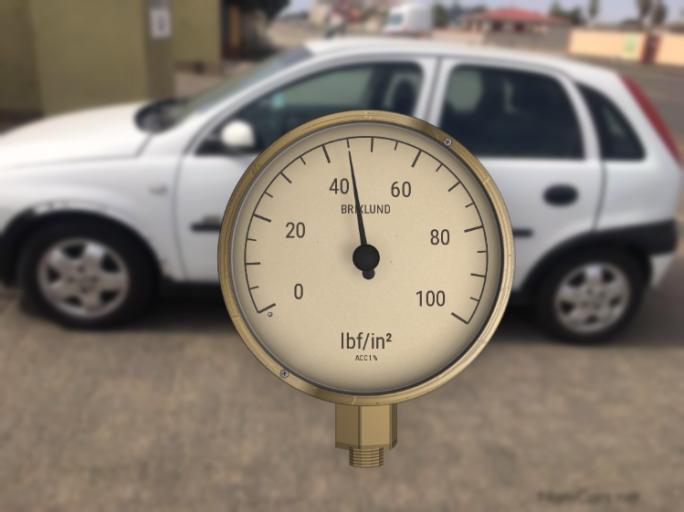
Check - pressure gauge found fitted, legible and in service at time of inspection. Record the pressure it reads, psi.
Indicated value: 45 psi
